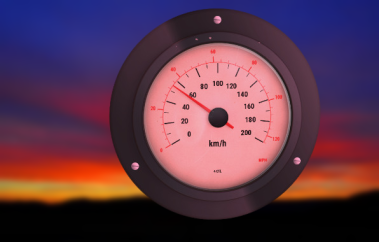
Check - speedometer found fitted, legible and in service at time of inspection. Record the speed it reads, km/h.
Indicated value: 55 km/h
